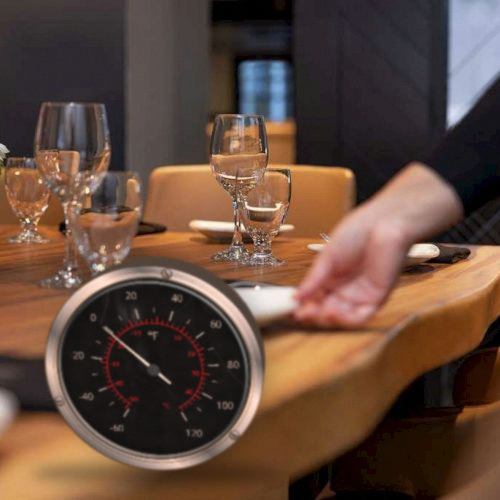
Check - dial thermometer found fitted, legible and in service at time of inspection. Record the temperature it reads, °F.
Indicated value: 0 °F
